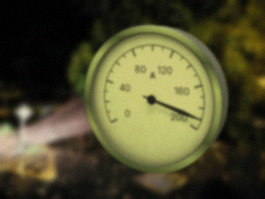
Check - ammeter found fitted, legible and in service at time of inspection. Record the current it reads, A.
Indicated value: 190 A
